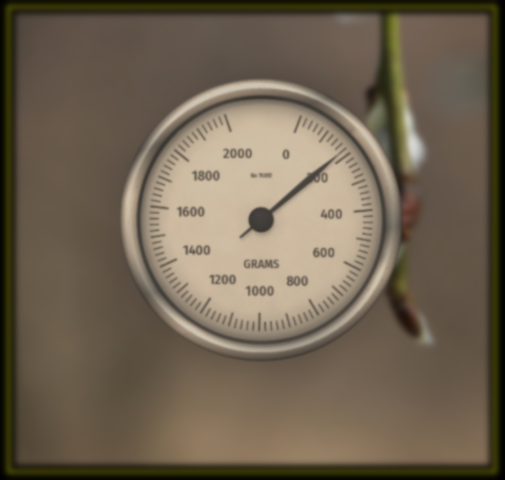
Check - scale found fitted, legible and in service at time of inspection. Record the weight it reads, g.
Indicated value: 180 g
